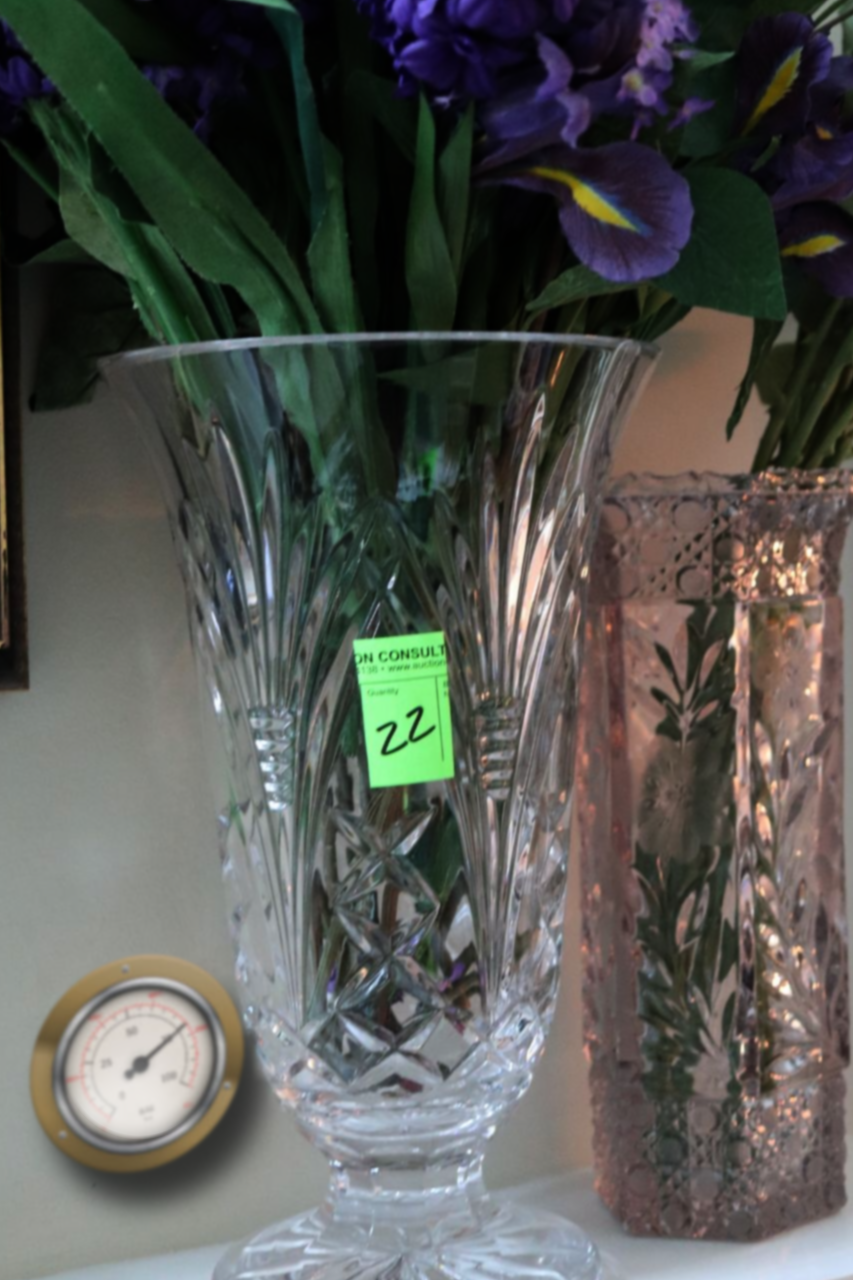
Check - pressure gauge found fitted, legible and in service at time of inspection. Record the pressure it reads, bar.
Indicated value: 75 bar
